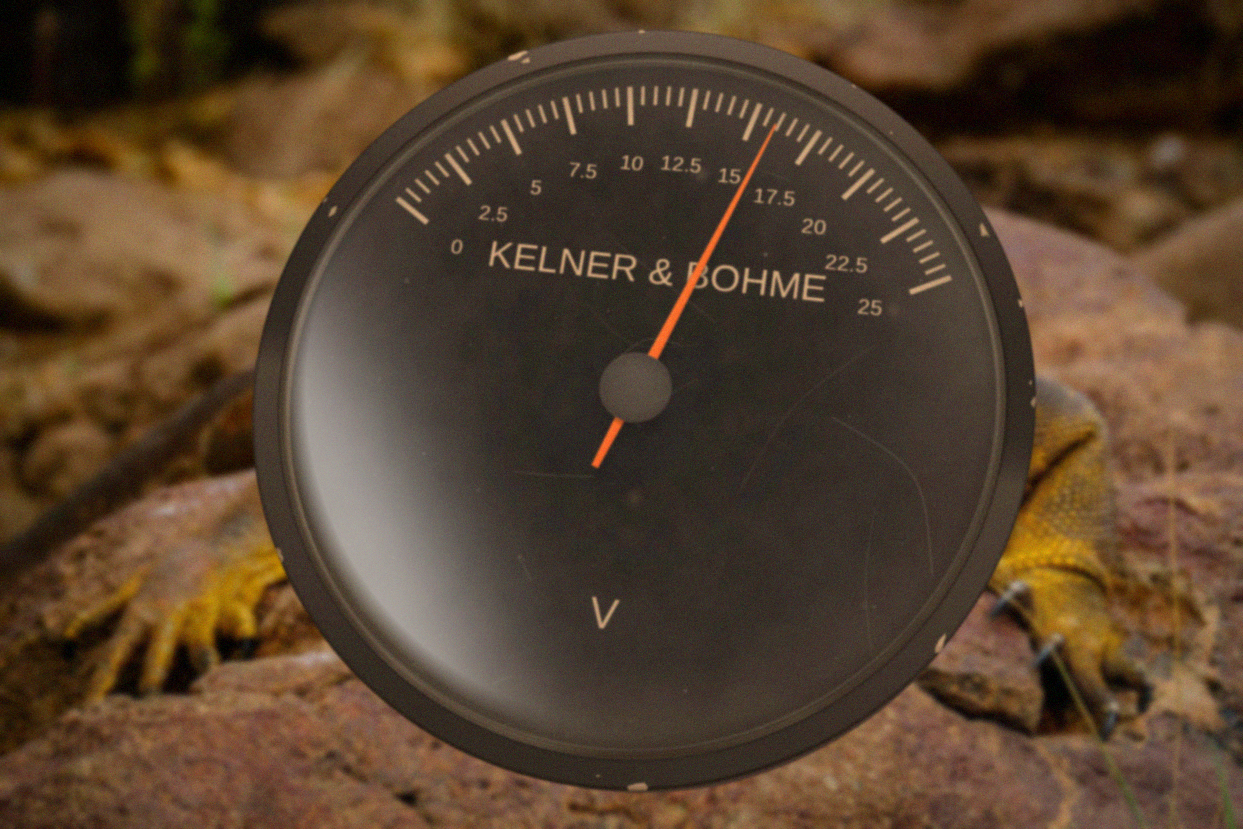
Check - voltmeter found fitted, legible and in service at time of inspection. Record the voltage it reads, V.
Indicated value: 16 V
